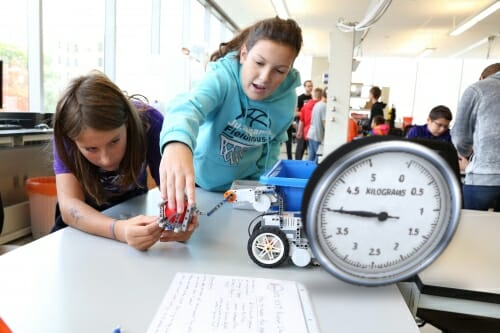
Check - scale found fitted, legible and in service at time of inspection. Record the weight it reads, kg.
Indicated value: 4 kg
